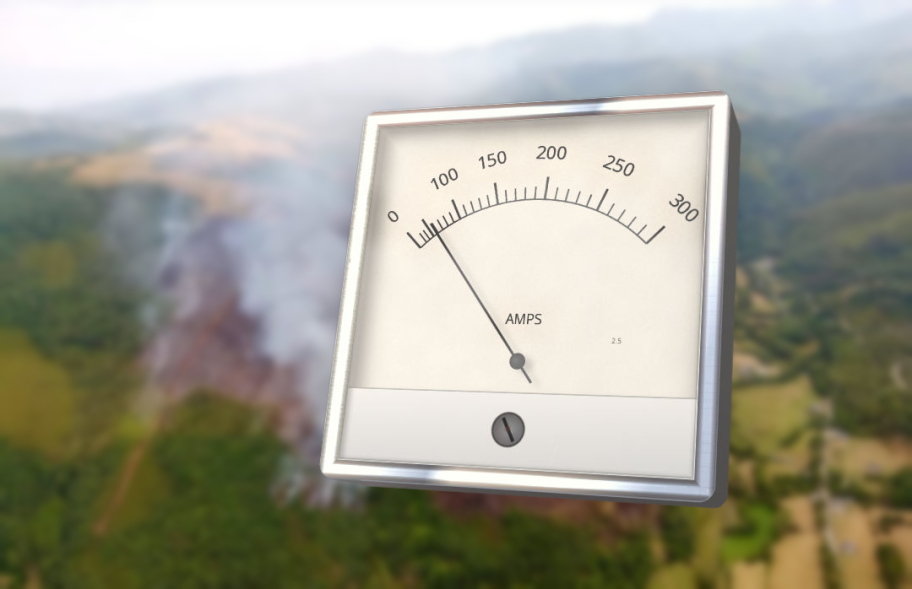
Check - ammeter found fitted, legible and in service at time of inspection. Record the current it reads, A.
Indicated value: 60 A
